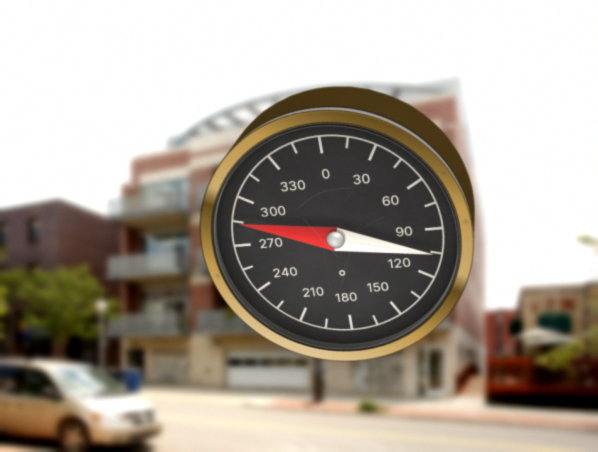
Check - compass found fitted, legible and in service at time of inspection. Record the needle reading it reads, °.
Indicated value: 285 °
